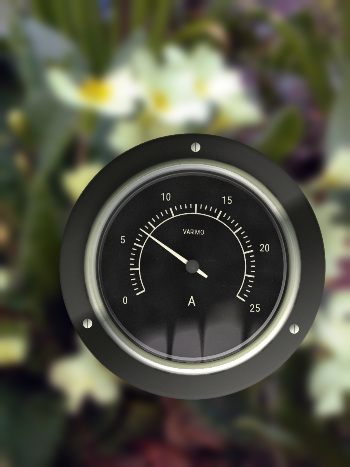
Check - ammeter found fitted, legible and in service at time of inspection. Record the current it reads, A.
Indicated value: 6.5 A
